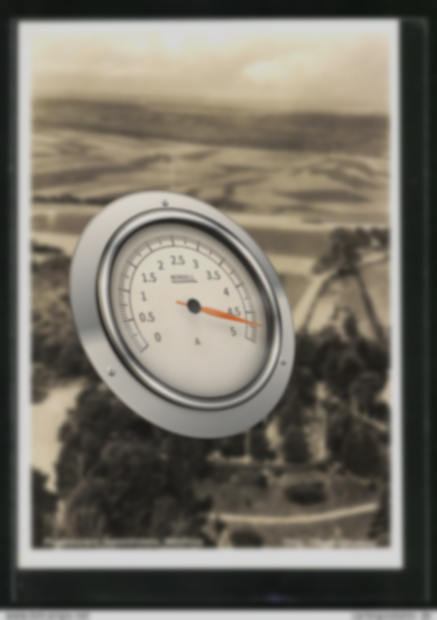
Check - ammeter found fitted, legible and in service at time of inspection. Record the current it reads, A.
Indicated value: 4.75 A
